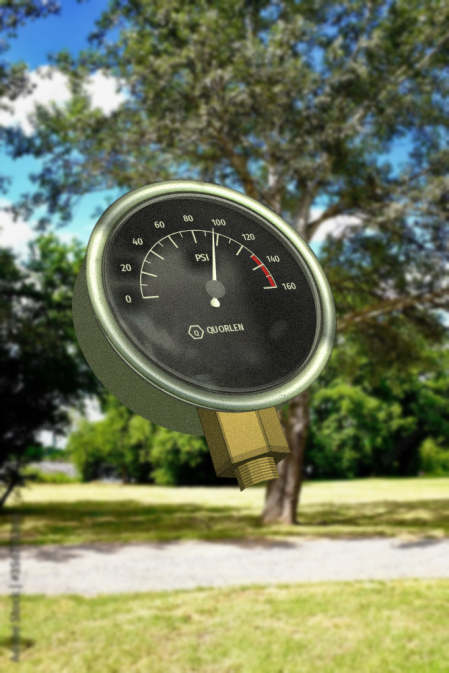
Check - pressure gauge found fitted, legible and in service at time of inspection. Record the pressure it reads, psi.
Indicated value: 95 psi
